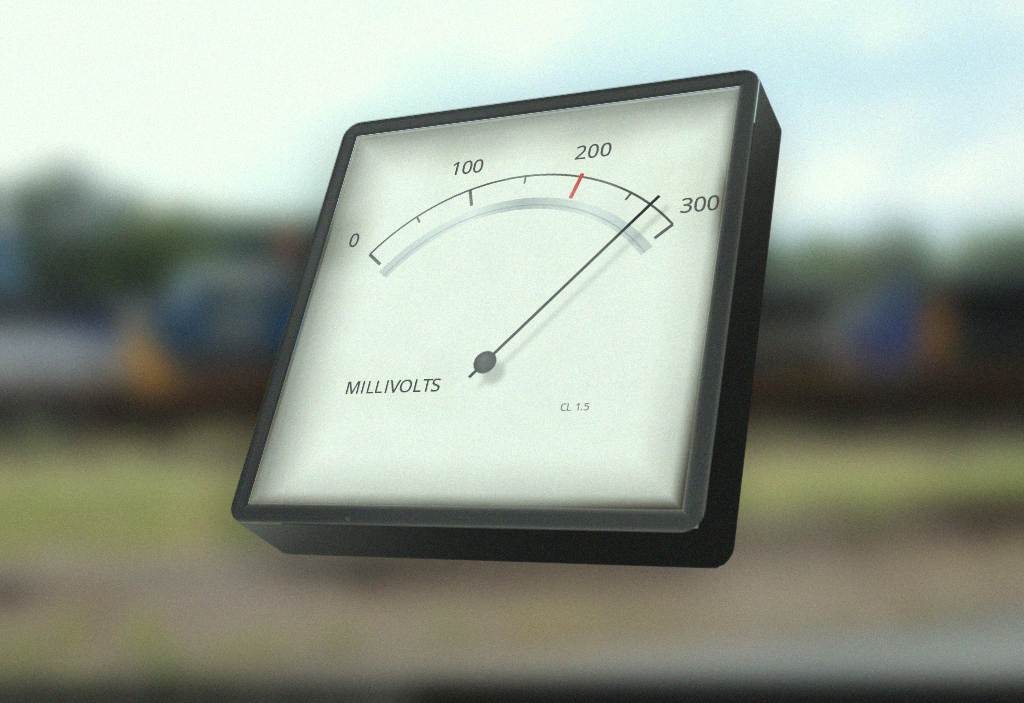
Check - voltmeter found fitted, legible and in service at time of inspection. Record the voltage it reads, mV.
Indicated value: 275 mV
